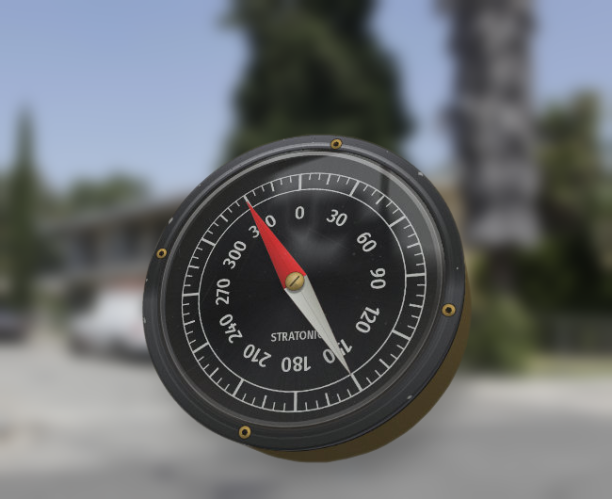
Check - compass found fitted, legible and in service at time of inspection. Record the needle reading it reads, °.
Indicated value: 330 °
